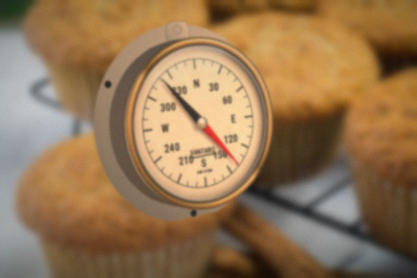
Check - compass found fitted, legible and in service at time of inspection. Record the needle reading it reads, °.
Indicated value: 140 °
